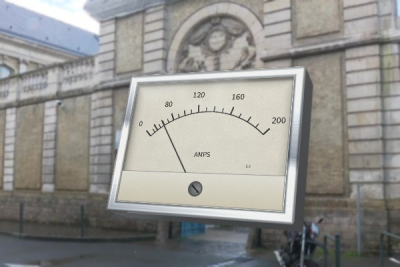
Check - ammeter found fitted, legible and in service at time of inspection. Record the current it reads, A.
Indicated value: 60 A
